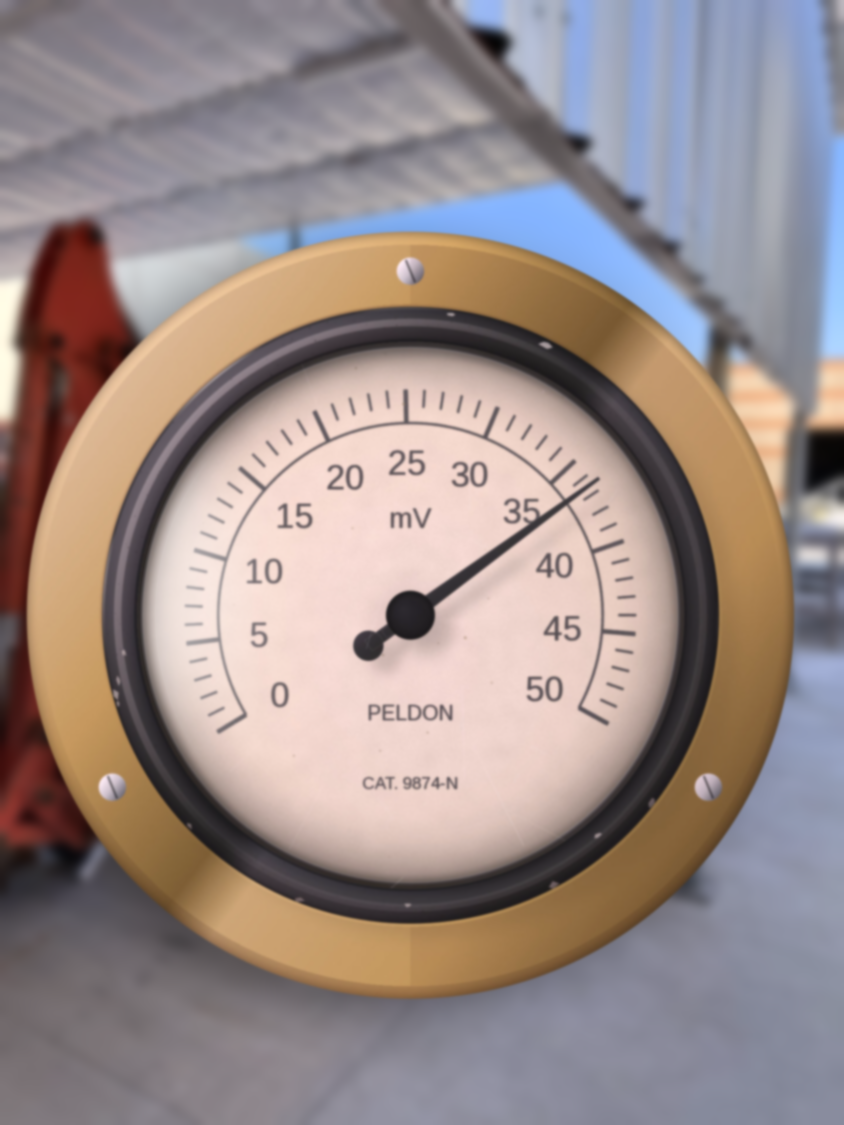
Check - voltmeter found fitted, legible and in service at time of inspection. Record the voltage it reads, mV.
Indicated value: 36.5 mV
